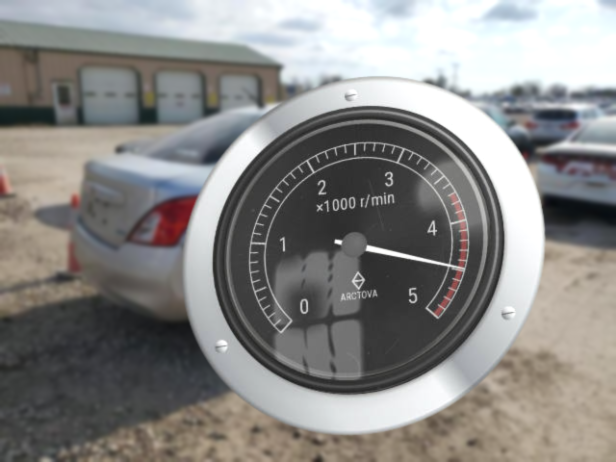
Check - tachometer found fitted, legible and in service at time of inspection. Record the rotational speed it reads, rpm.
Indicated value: 4500 rpm
